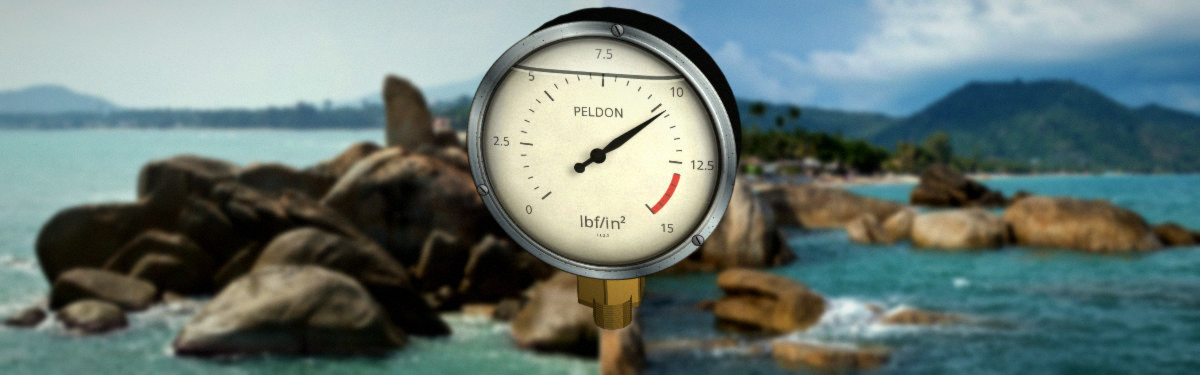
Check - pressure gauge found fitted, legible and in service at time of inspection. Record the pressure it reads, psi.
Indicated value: 10.25 psi
